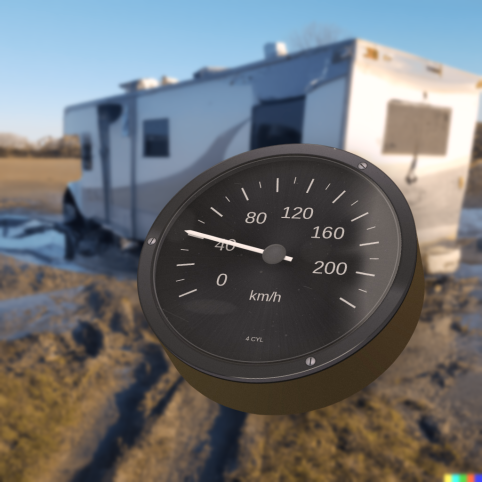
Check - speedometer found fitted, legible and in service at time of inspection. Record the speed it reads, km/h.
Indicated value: 40 km/h
